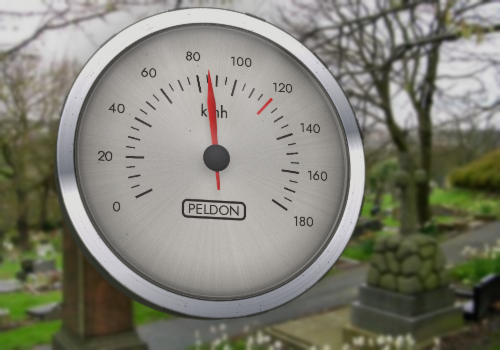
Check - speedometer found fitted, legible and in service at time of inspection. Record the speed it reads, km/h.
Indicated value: 85 km/h
